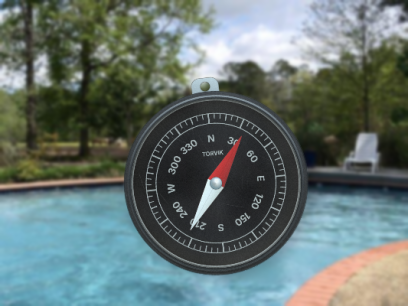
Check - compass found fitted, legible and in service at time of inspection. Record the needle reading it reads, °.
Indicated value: 35 °
